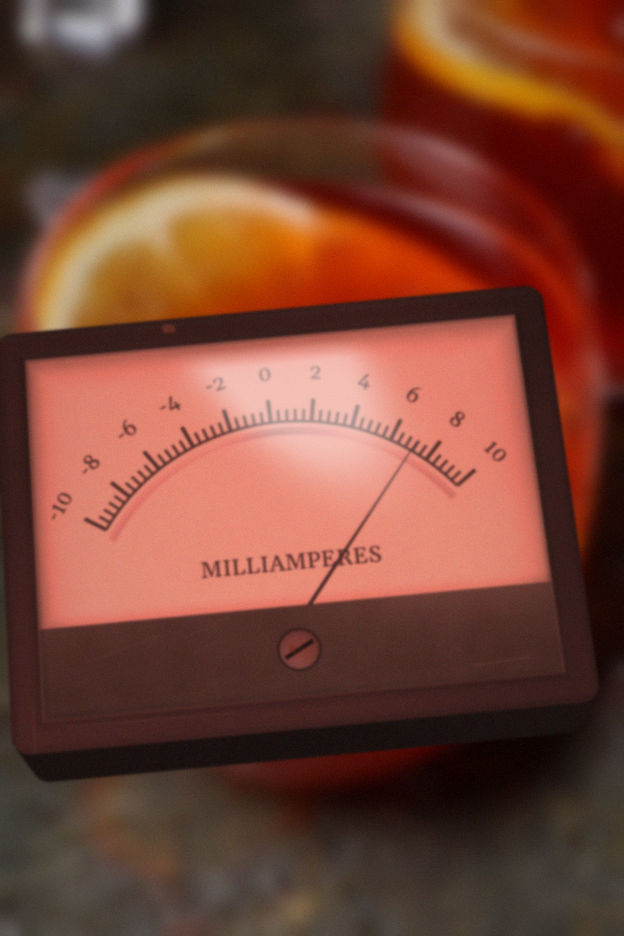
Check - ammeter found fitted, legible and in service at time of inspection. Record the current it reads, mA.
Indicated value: 7.2 mA
